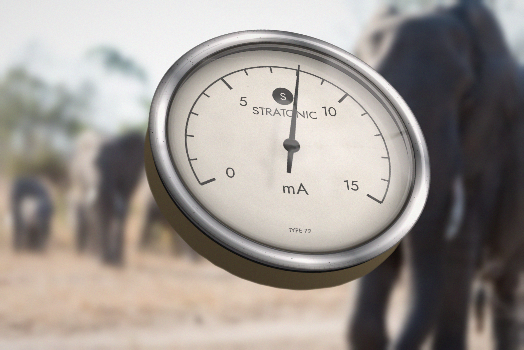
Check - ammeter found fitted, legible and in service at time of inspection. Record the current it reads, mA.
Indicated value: 8 mA
